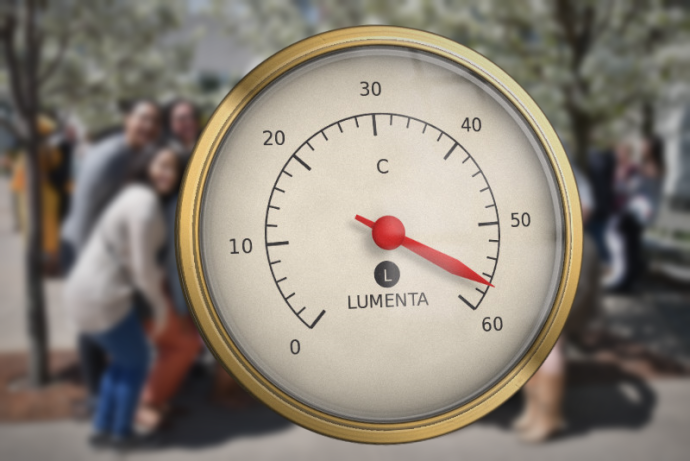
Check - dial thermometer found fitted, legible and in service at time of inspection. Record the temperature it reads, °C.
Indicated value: 57 °C
